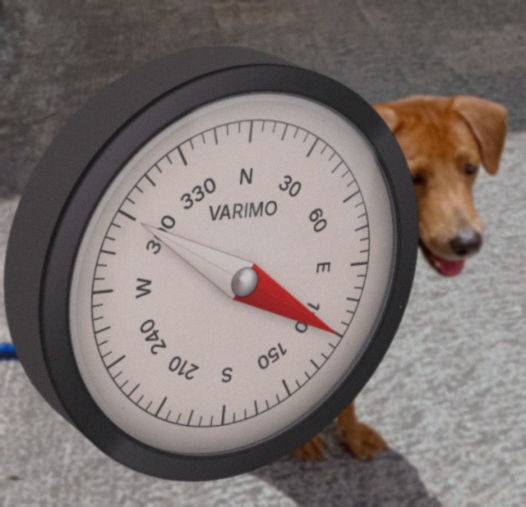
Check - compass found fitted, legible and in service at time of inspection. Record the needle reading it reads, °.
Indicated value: 120 °
